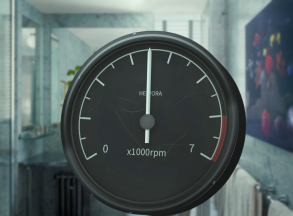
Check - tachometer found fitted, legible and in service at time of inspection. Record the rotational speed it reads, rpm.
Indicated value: 3500 rpm
